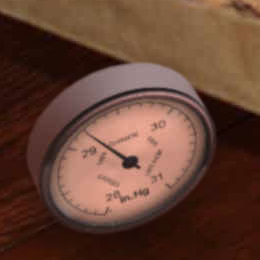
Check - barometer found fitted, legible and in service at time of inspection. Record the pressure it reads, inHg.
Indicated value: 29.2 inHg
